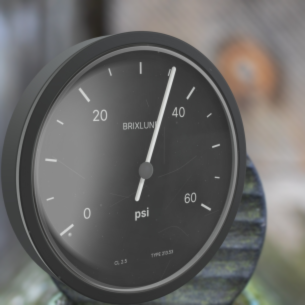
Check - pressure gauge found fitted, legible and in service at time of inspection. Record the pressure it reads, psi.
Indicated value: 35 psi
